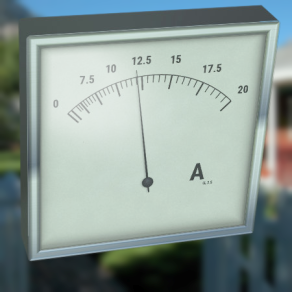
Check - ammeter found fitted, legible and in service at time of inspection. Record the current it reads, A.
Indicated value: 12 A
